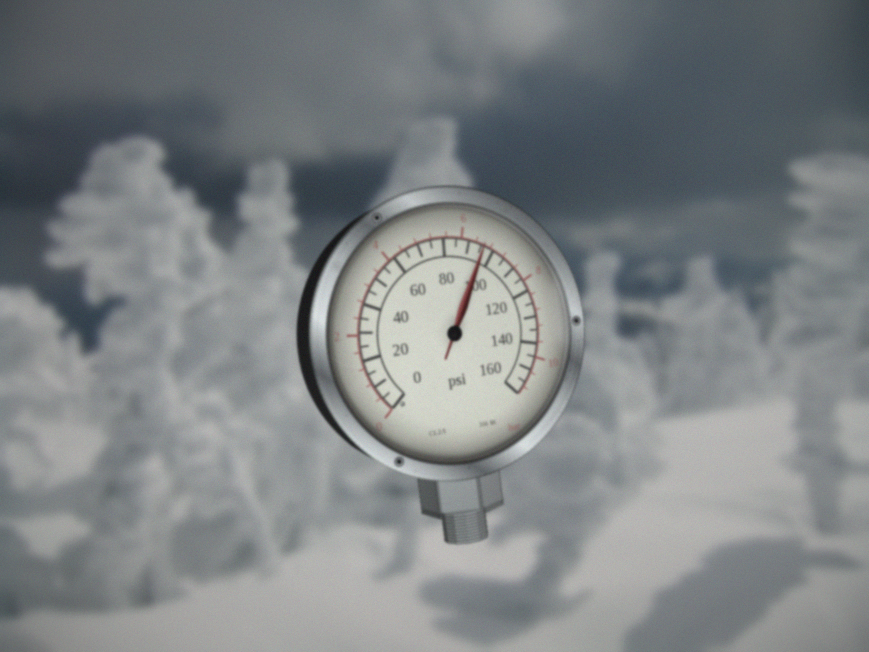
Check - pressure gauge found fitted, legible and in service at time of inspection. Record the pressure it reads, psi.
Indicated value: 95 psi
